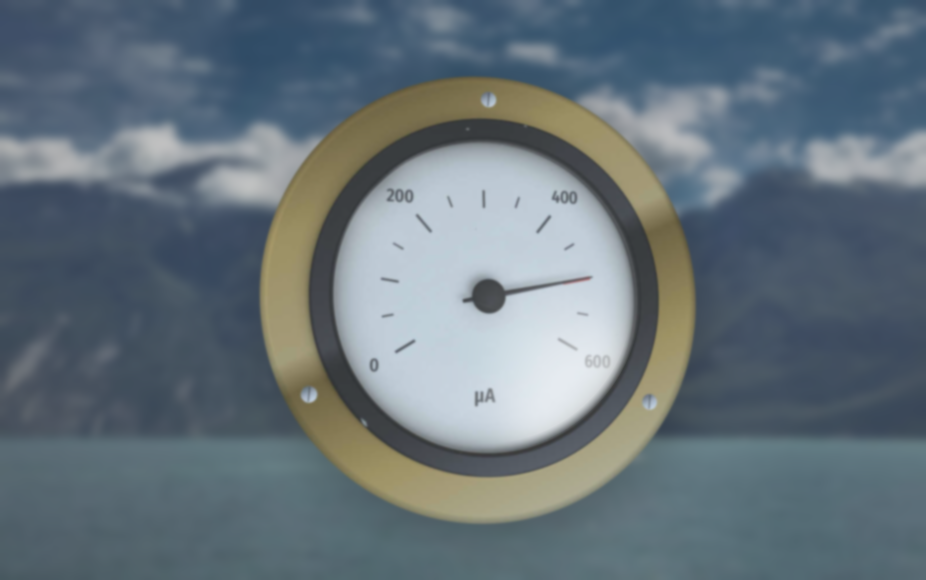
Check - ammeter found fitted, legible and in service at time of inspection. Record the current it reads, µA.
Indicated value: 500 µA
